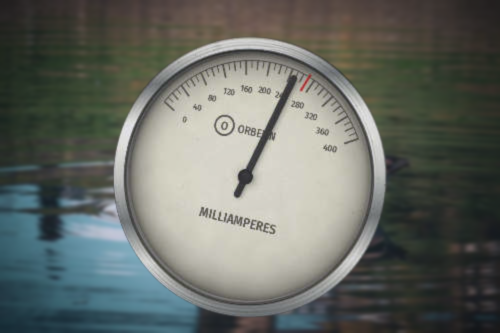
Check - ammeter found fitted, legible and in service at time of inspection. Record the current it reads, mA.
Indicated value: 250 mA
